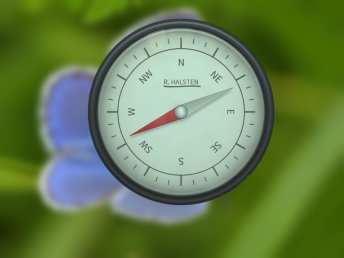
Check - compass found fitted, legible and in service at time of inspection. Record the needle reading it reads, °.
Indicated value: 245 °
